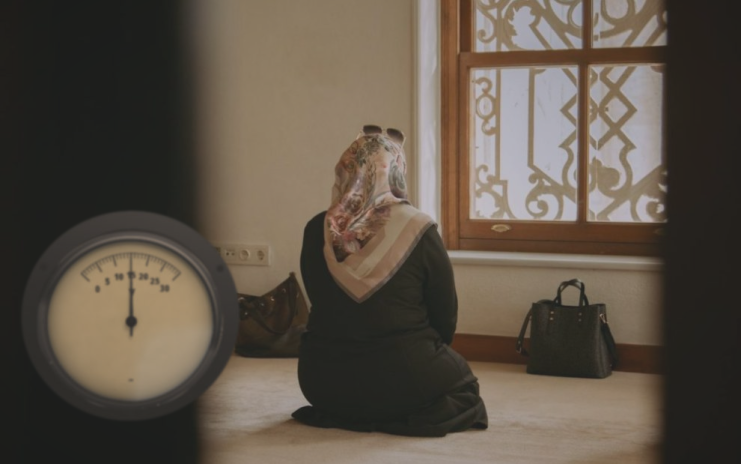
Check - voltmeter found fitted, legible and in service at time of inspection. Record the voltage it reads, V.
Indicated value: 15 V
